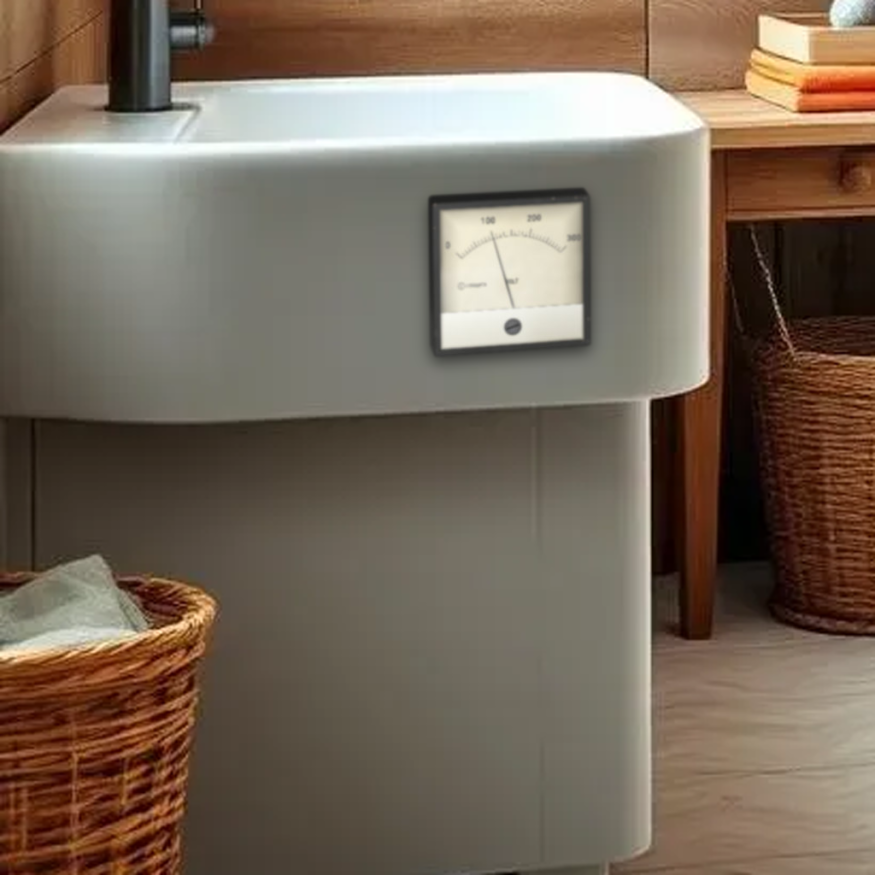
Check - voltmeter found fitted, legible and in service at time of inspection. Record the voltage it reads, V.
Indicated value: 100 V
